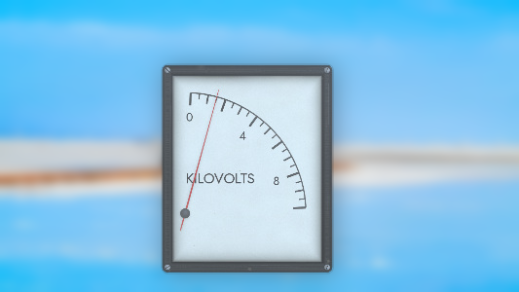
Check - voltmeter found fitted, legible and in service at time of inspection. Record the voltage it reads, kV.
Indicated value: 1.5 kV
